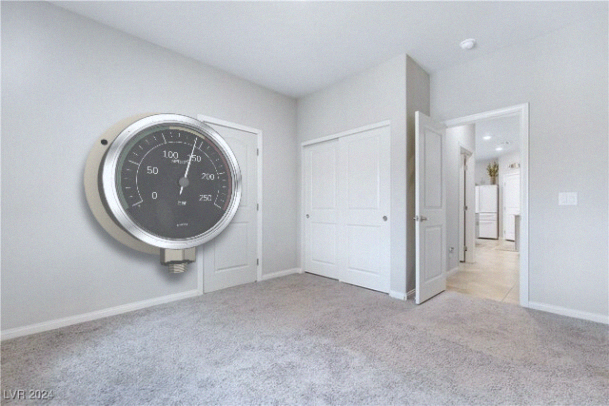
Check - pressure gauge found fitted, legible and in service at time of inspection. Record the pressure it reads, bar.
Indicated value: 140 bar
